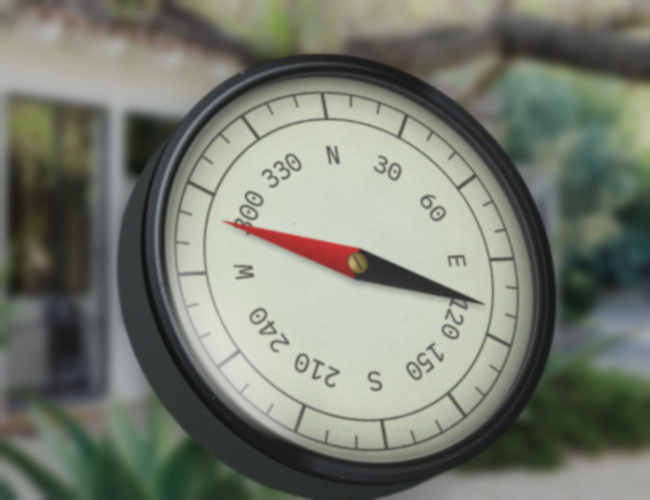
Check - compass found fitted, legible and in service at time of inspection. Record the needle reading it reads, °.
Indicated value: 290 °
